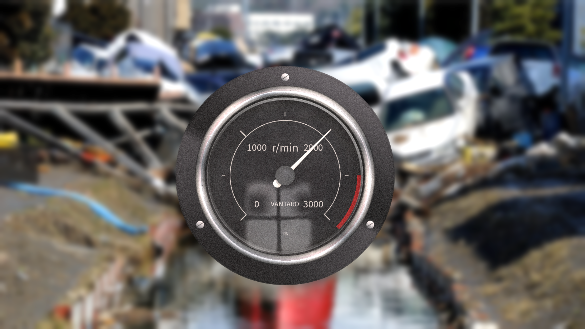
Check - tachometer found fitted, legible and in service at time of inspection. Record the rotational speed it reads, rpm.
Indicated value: 2000 rpm
